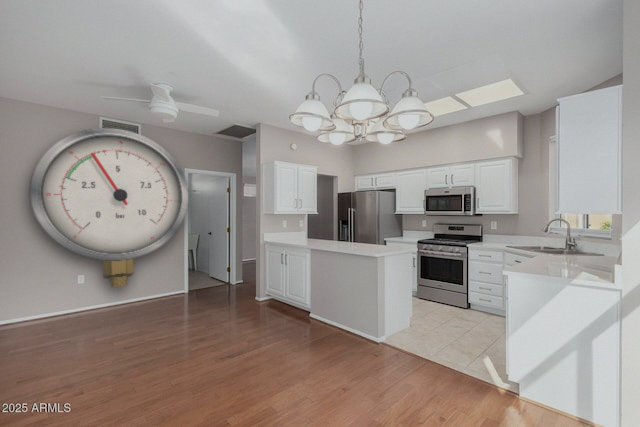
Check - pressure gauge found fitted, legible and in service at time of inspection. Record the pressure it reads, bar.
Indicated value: 4 bar
